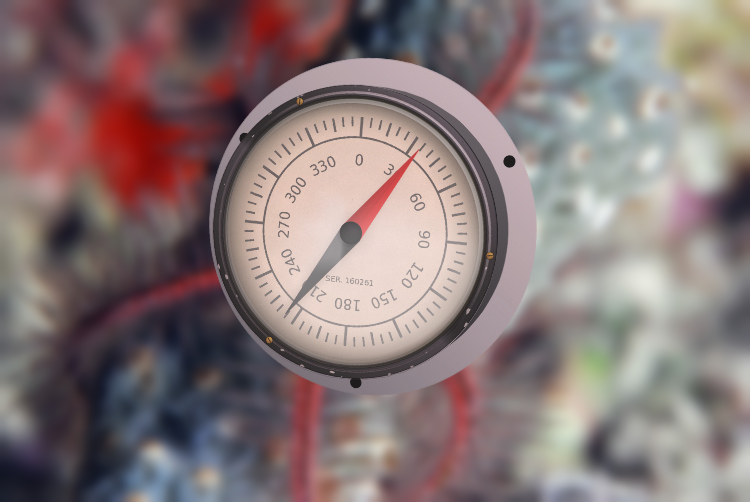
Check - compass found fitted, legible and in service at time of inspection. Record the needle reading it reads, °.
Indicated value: 35 °
